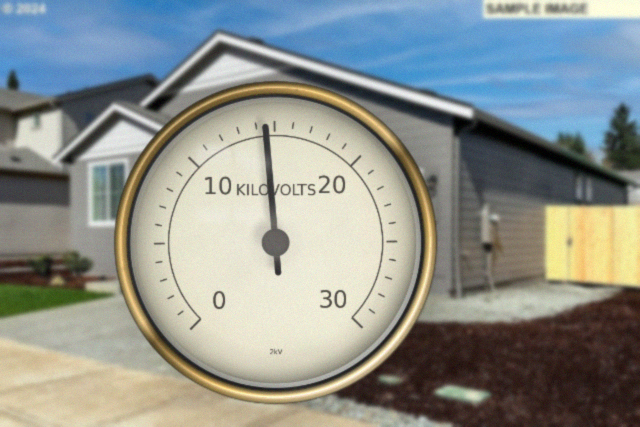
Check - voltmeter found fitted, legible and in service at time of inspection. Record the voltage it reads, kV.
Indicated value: 14.5 kV
